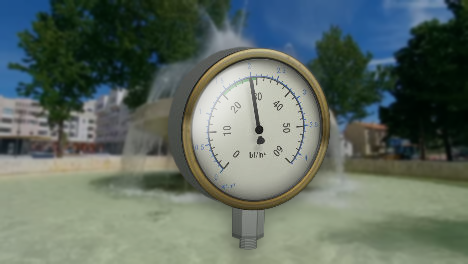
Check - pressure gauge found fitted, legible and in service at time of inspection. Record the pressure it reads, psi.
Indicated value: 28 psi
